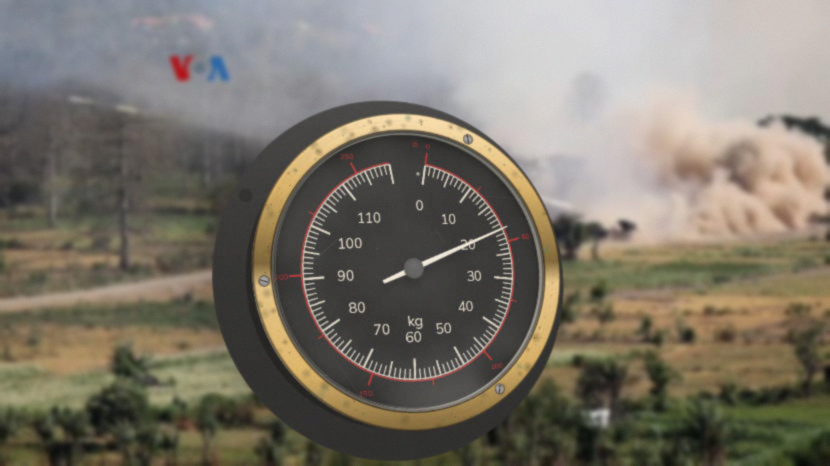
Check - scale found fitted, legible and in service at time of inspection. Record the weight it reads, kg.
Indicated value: 20 kg
